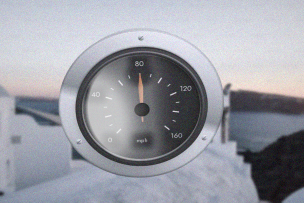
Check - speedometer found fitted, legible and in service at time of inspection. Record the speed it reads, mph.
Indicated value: 80 mph
